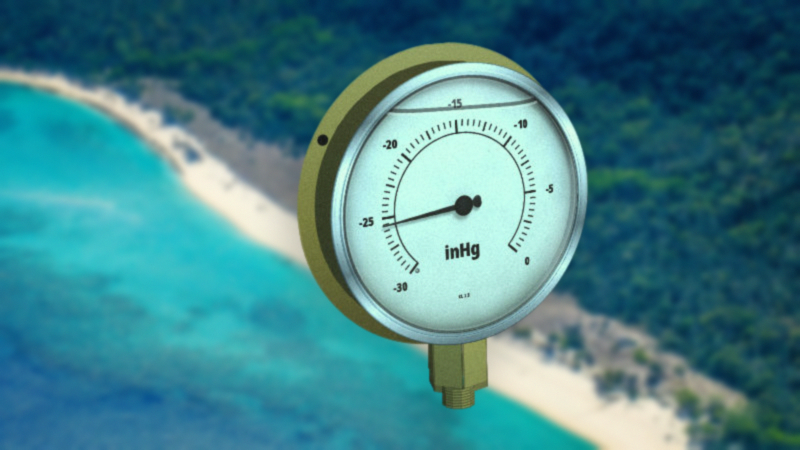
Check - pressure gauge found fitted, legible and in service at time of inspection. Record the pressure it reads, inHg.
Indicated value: -25.5 inHg
